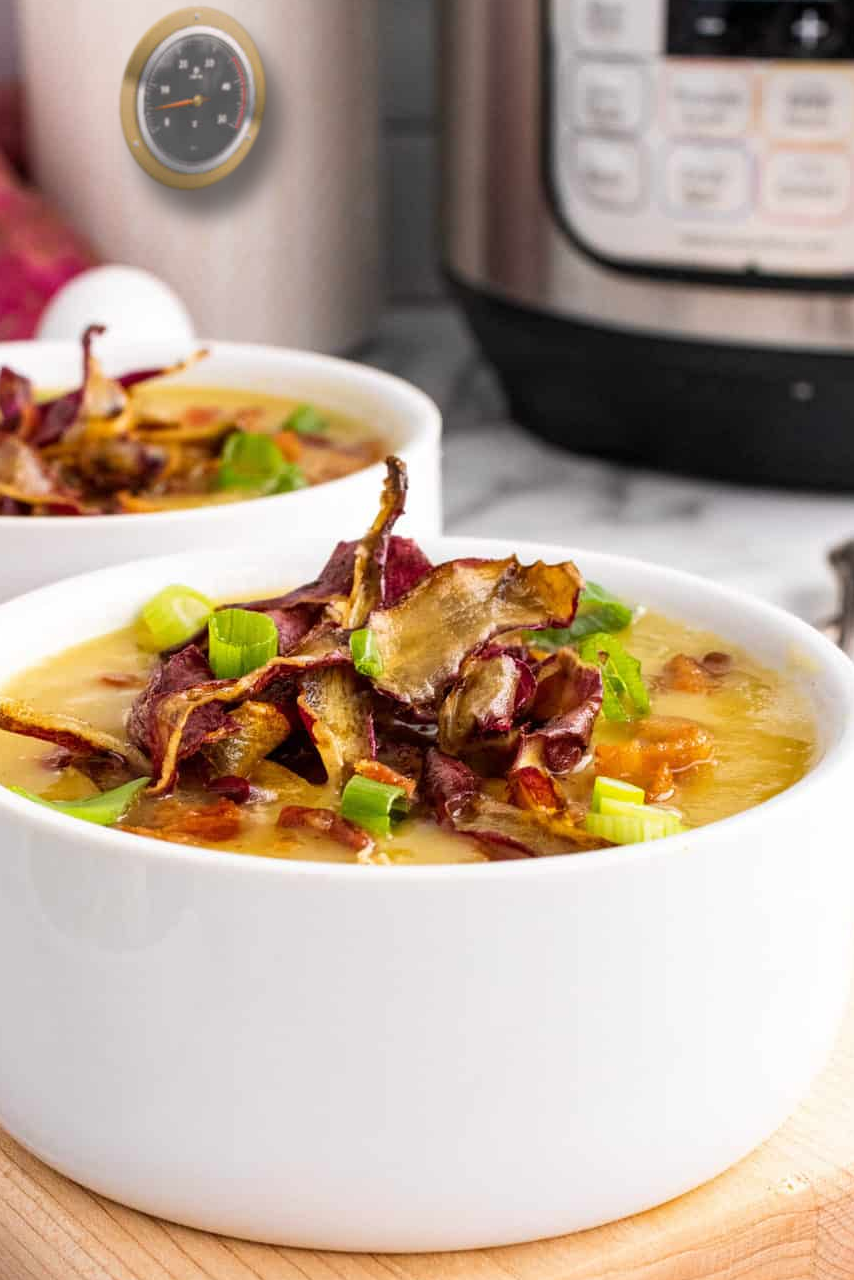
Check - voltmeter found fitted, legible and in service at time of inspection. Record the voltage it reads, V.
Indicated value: 5 V
